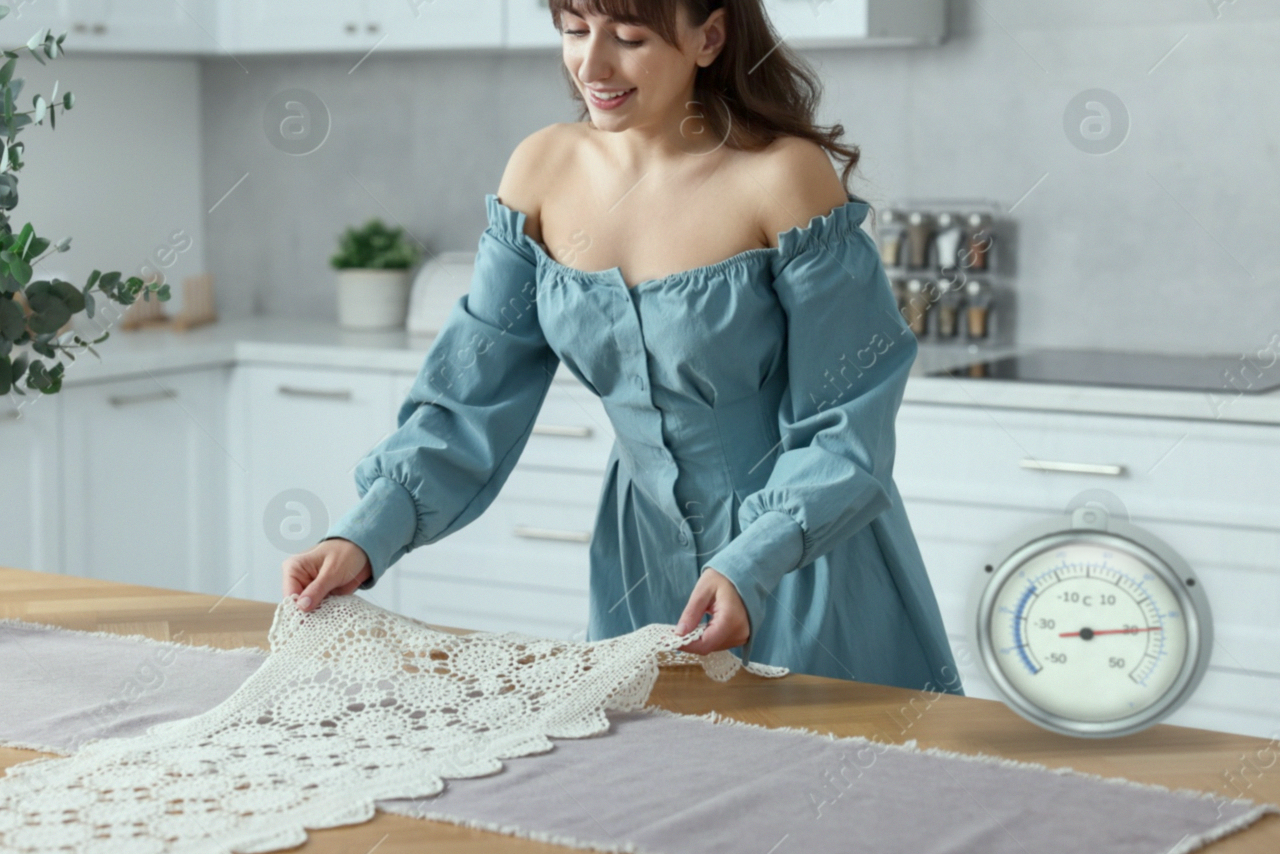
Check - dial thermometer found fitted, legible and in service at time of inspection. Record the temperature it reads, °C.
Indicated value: 30 °C
